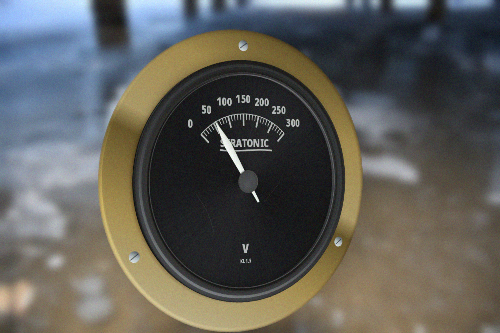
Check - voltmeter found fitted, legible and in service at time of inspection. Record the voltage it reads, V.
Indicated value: 50 V
